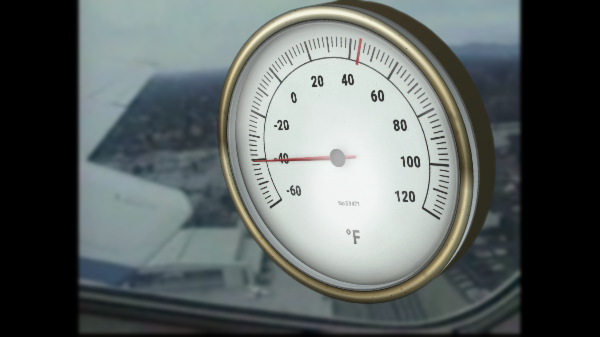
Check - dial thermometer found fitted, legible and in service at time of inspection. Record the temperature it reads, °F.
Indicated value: -40 °F
